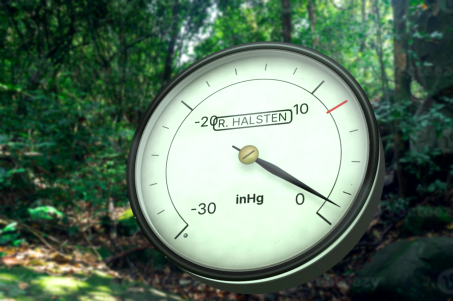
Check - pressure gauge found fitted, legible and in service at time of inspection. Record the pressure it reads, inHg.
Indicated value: -1 inHg
